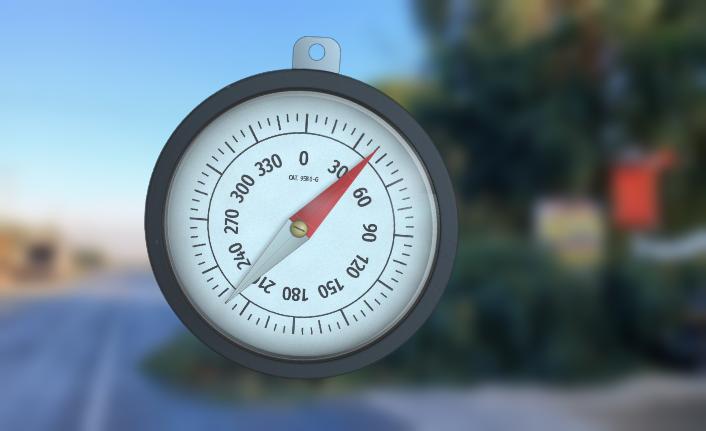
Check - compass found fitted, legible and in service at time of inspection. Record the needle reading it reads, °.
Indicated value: 40 °
